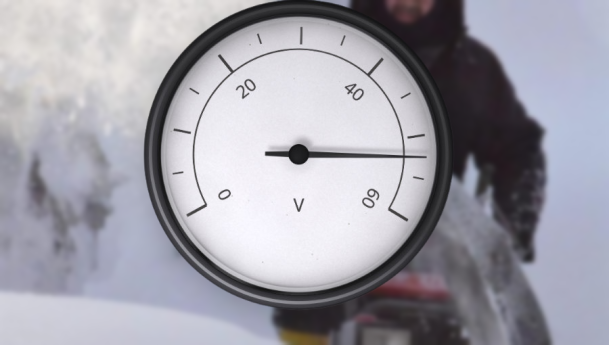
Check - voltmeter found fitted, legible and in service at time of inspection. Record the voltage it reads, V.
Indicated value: 52.5 V
